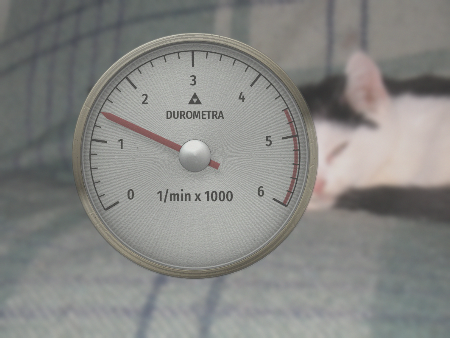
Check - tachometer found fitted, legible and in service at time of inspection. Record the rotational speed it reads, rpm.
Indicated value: 1400 rpm
